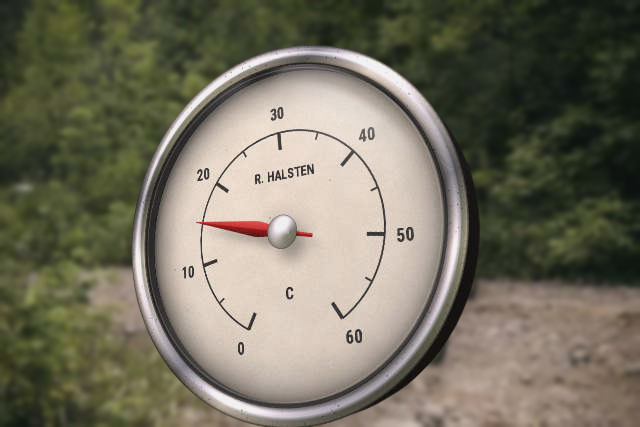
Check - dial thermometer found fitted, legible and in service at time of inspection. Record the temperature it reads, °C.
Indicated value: 15 °C
